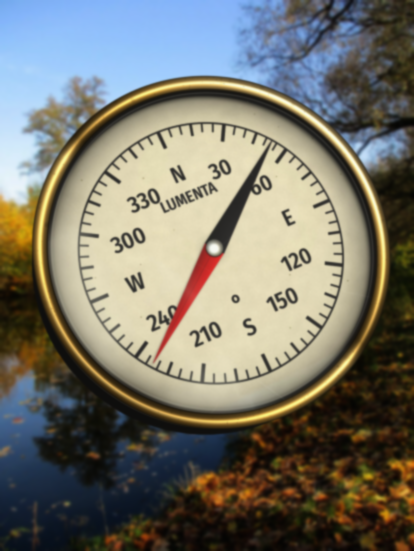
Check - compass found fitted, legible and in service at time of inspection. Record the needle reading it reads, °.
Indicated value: 232.5 °
